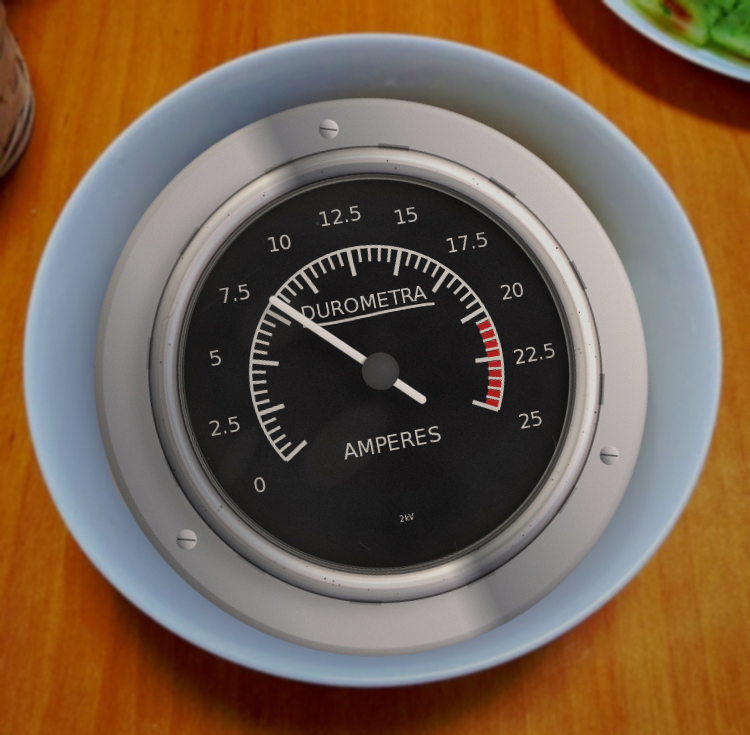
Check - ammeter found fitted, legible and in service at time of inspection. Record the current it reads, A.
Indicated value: 8 A
